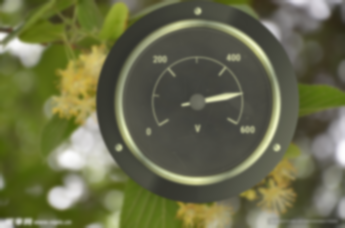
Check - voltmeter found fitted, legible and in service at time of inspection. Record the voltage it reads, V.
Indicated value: 500 V
